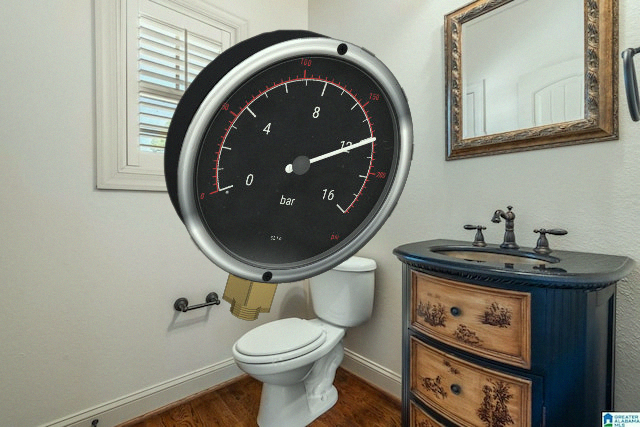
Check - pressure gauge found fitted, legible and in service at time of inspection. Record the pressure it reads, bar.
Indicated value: 12 bar
